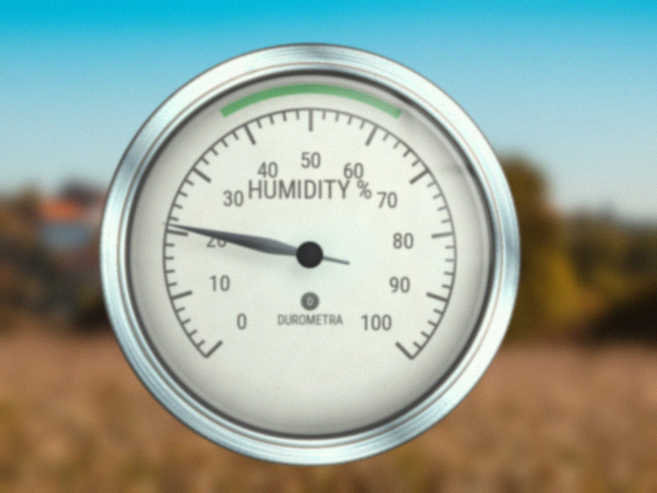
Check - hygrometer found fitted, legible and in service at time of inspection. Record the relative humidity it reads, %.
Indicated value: 21 %
